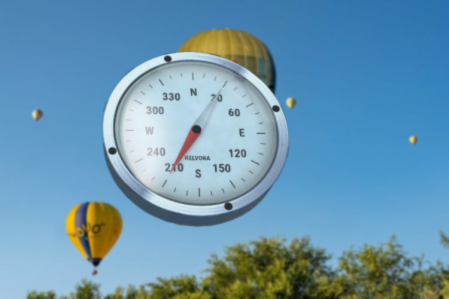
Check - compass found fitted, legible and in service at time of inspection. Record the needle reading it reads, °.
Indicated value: 210 °
